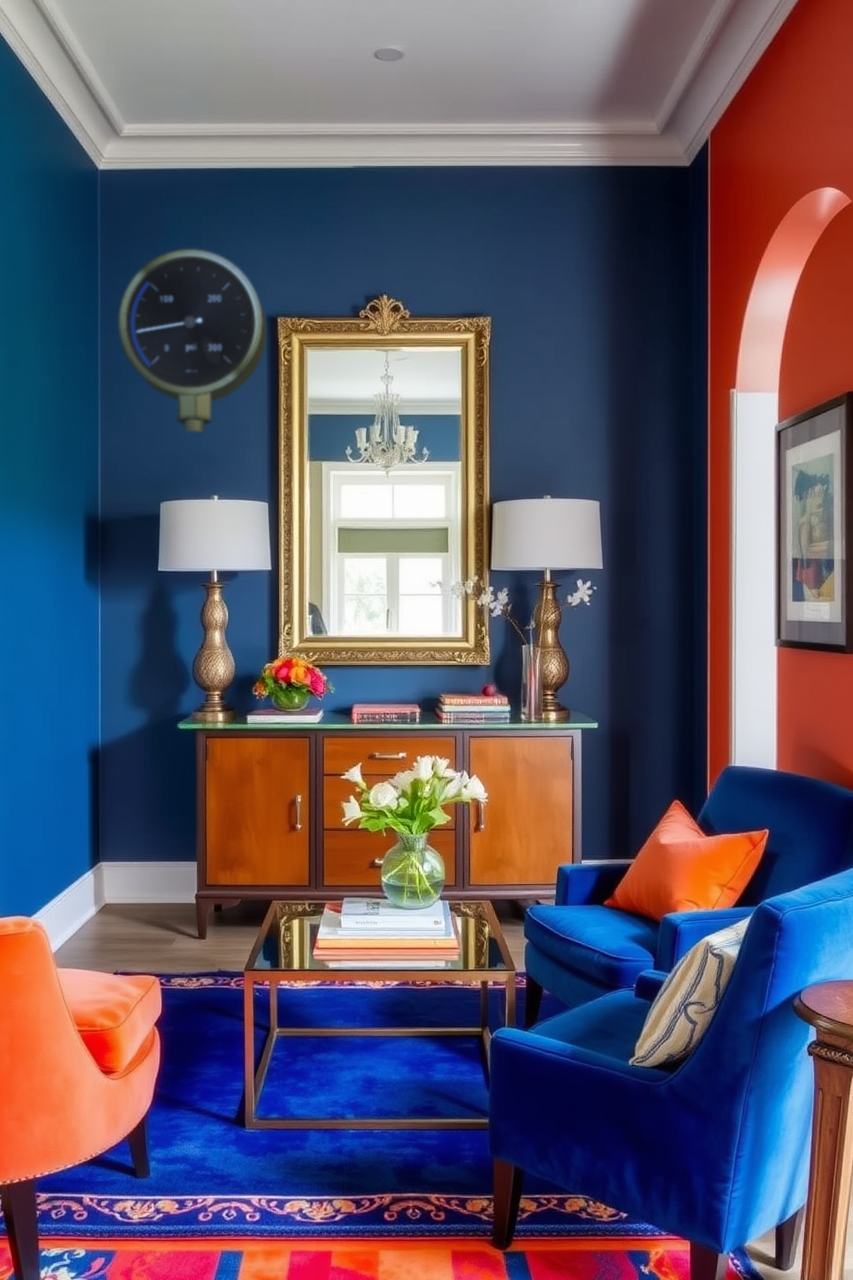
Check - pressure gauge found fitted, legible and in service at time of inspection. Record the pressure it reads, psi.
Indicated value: 40 psi
